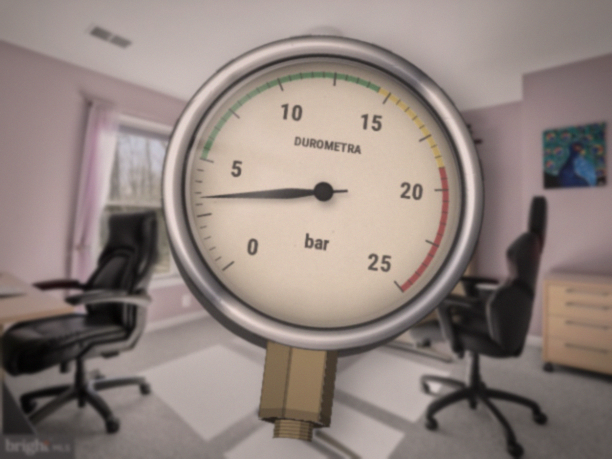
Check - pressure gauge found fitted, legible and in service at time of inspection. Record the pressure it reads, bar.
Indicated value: 3.25 bar
